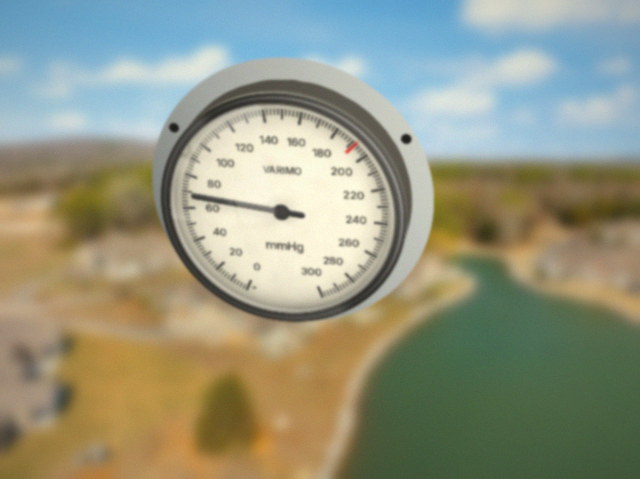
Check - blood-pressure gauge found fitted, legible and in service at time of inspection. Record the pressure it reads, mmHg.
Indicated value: 70 mmHg
